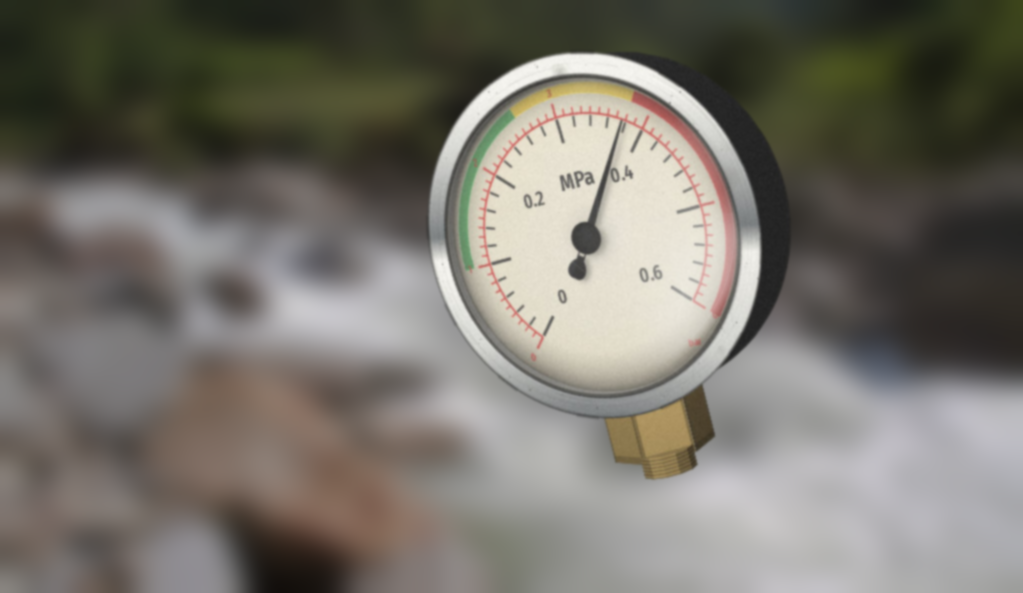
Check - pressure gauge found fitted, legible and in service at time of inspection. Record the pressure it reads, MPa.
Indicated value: 0.38 MPa
